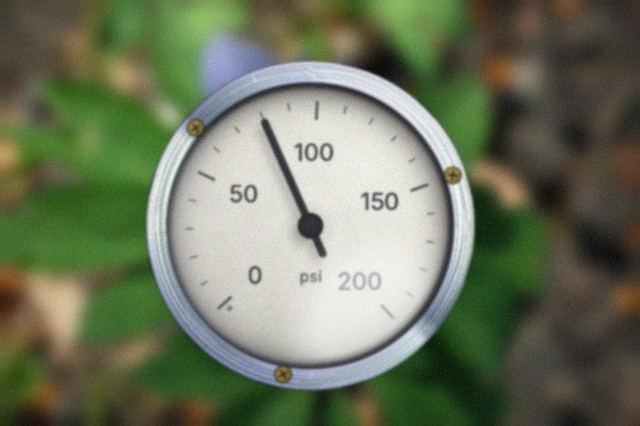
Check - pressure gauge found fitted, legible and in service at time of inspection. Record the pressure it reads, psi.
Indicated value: 80 psi
